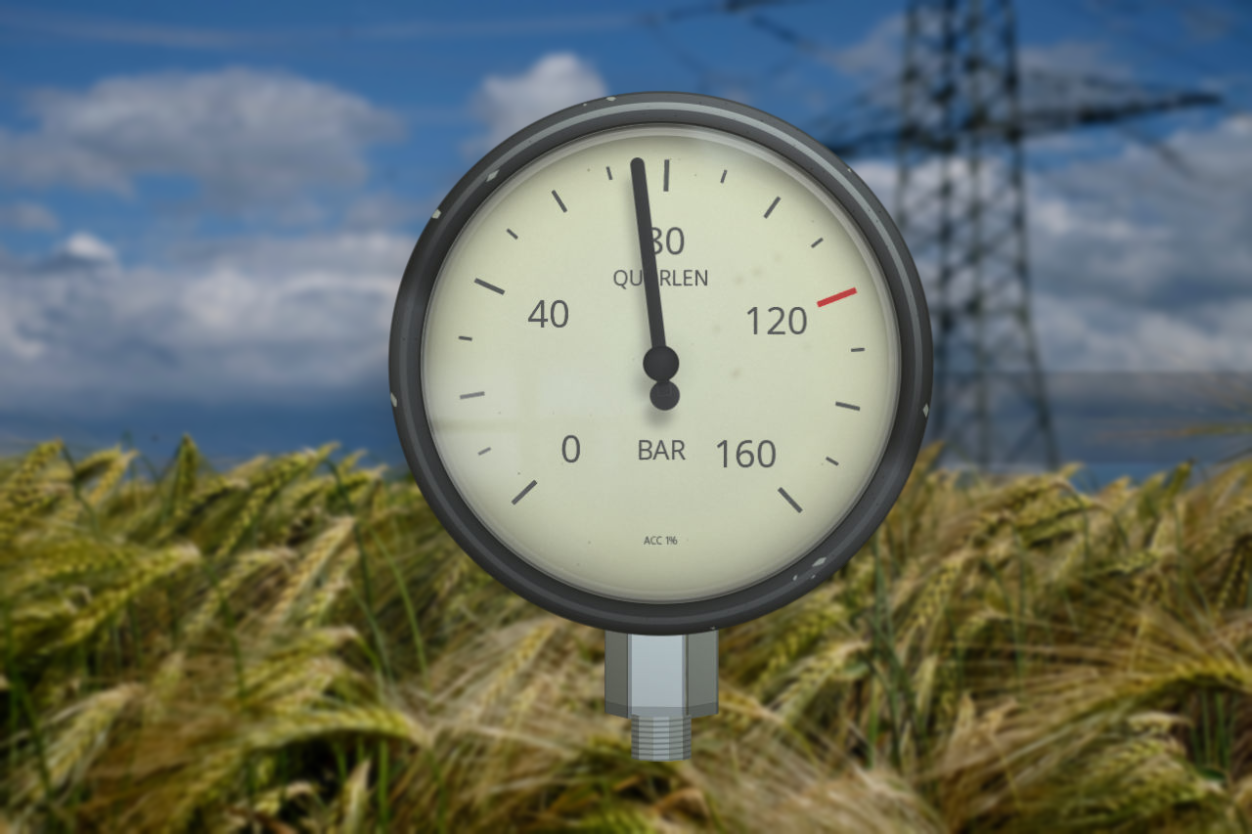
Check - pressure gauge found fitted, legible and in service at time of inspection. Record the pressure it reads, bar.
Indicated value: 75 bar
